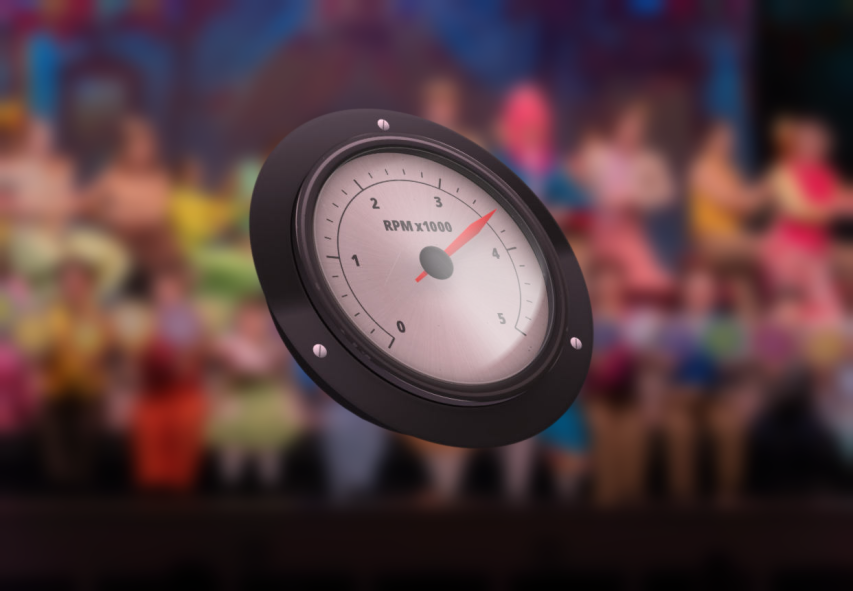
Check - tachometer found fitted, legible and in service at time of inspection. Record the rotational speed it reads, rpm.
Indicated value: 3600 rpm
